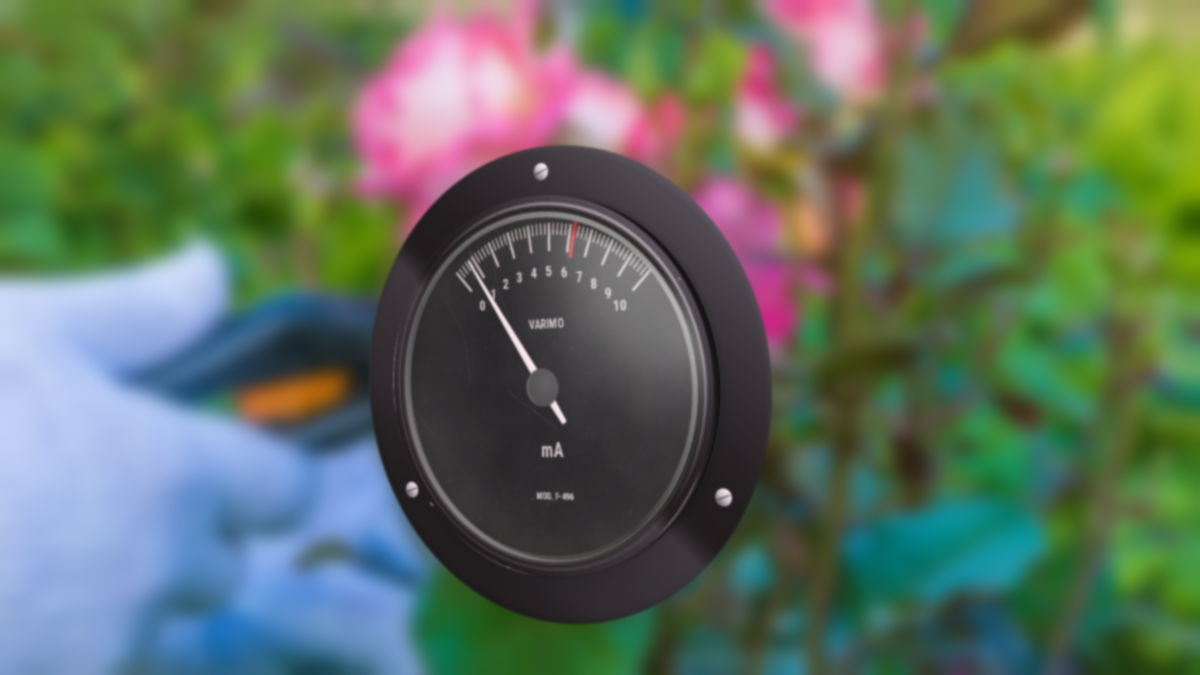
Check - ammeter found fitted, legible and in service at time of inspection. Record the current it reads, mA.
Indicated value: 1 mA
